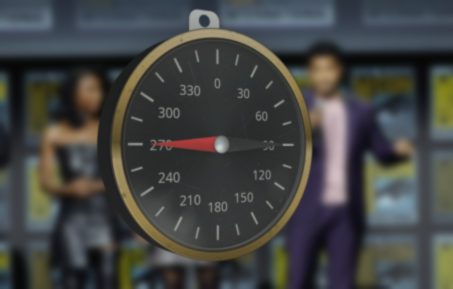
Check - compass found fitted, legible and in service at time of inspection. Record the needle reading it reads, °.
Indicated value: 270 °
